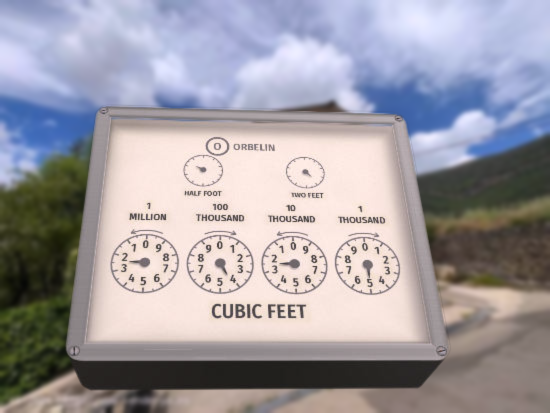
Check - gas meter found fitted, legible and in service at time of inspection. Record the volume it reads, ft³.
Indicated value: 242500 ft³
